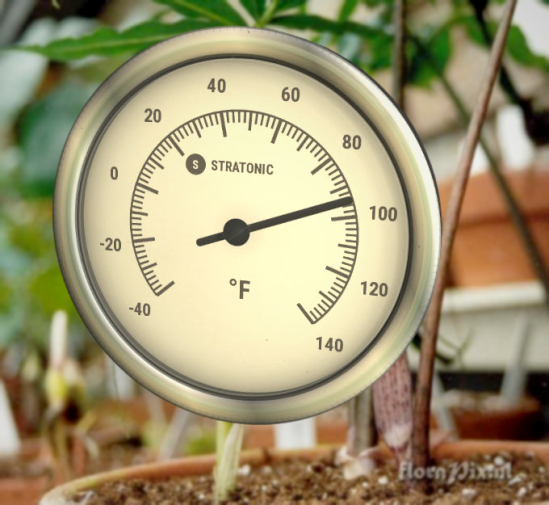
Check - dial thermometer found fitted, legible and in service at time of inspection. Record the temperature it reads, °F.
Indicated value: 94 °F
